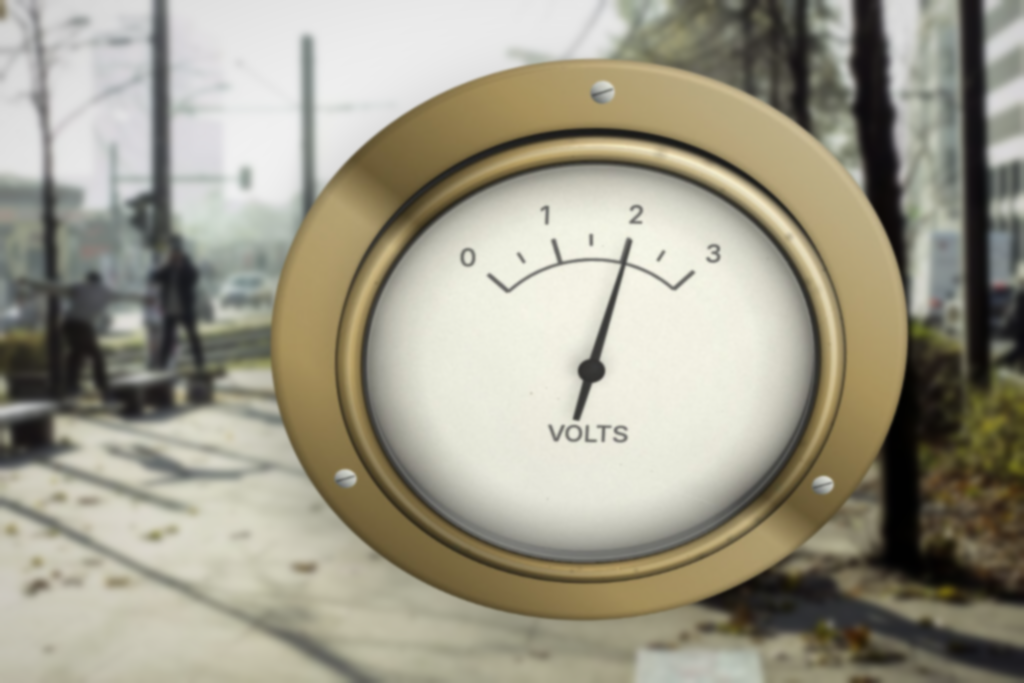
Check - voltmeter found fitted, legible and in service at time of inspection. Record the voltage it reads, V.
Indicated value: 2 V
